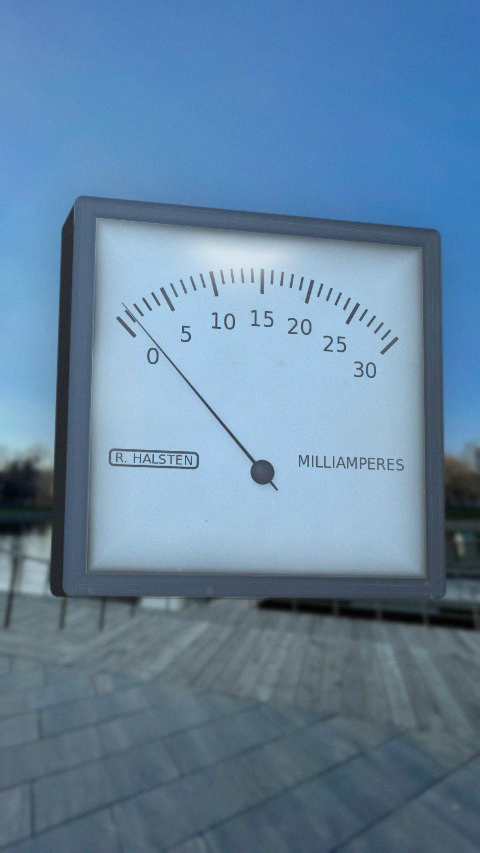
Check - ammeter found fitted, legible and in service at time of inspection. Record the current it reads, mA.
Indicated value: 1 mA
